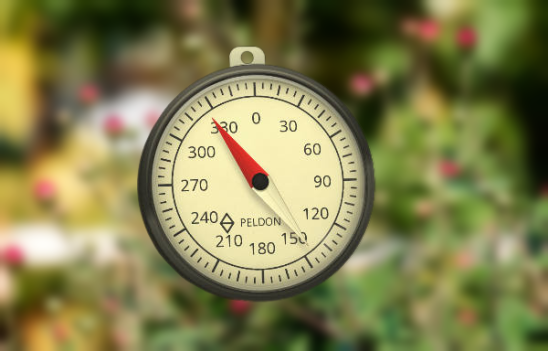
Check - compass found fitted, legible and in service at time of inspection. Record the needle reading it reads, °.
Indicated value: 325 °
